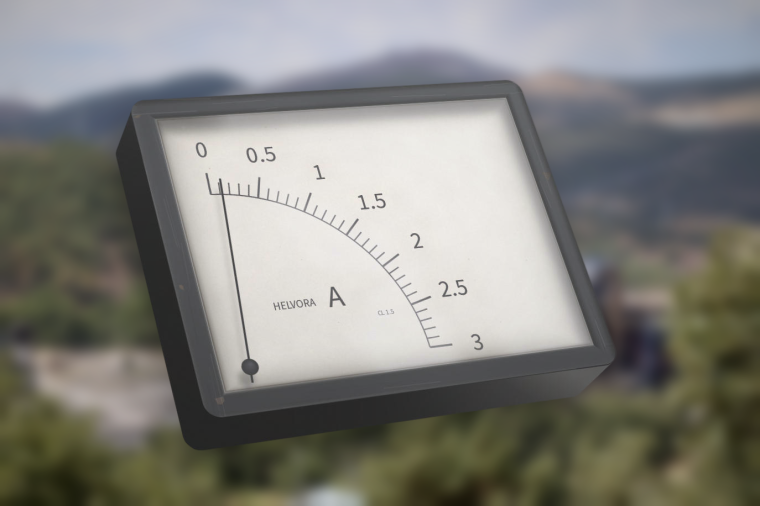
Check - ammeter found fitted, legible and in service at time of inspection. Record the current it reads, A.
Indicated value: 0.1 A
